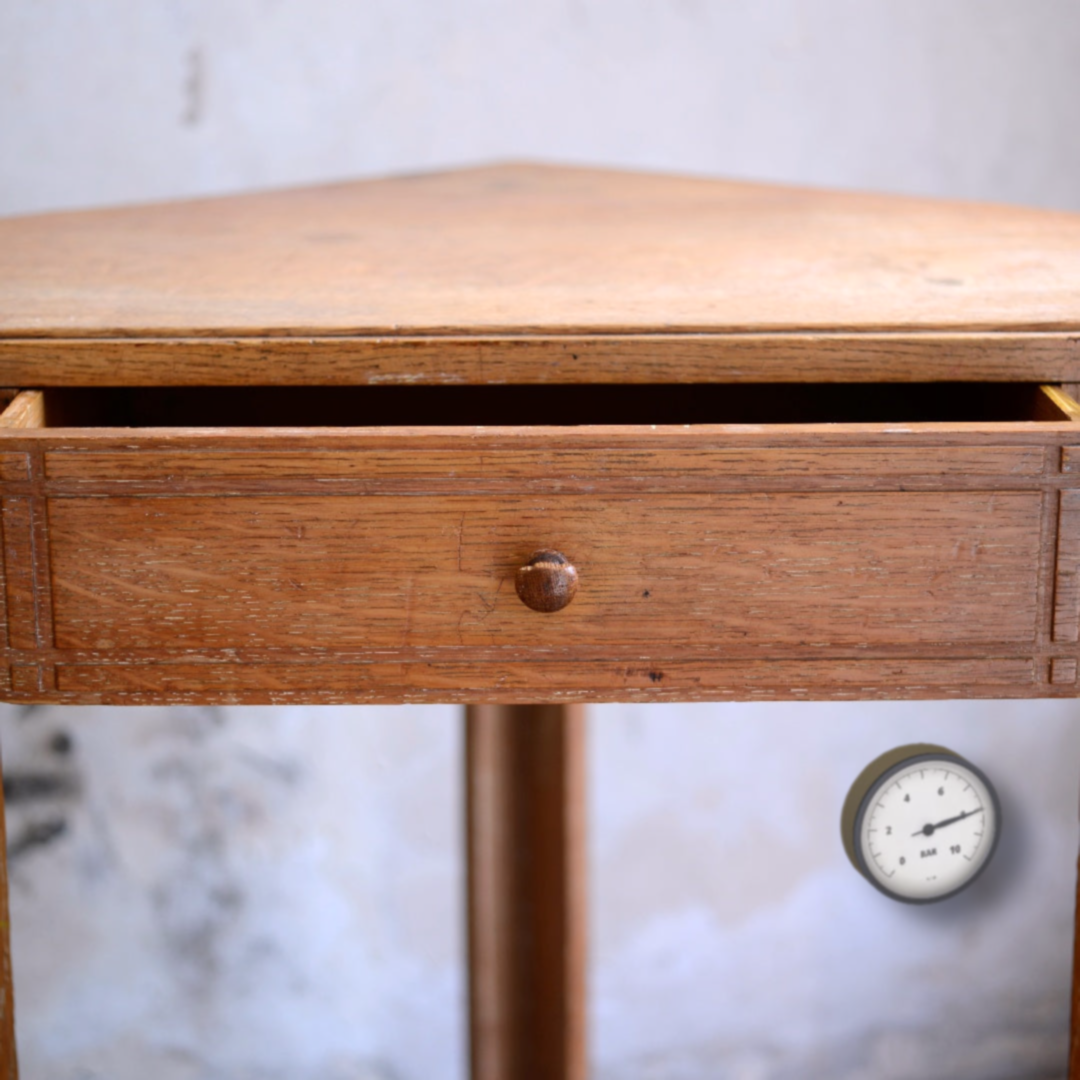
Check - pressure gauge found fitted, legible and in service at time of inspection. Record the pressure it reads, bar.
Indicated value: 8 bar
